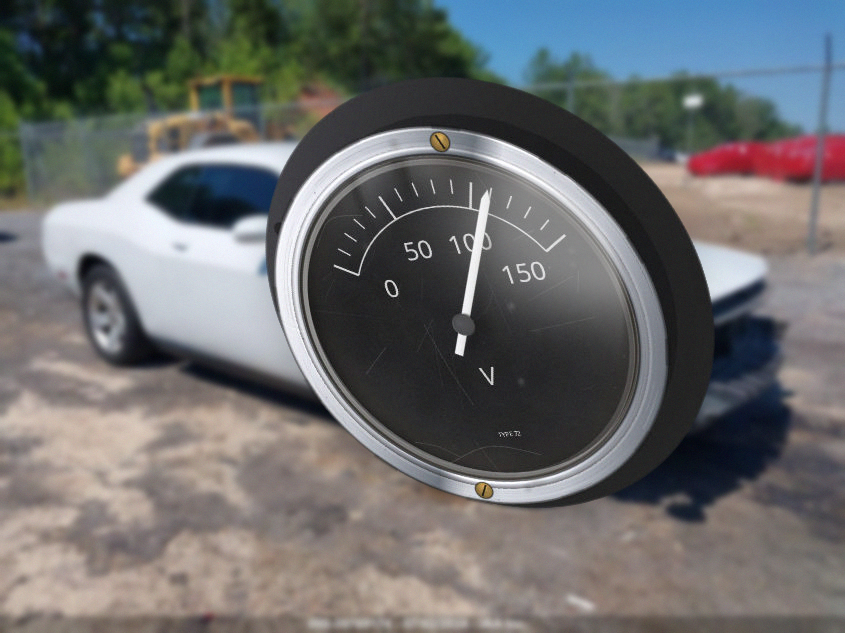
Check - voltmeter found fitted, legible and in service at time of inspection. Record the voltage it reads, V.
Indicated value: 110 V
